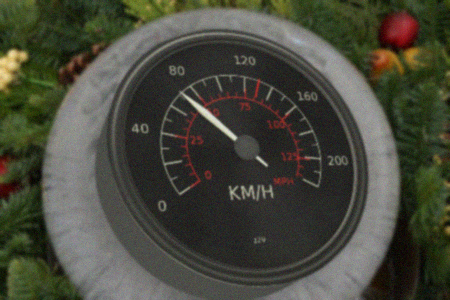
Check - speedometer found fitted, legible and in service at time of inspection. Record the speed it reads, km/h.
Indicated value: 70 km/h
